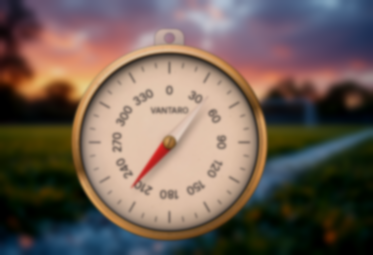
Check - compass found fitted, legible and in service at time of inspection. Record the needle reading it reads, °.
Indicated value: 220 °
